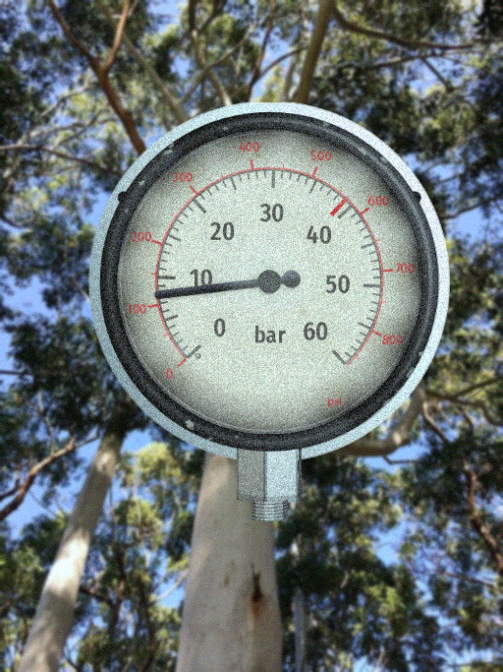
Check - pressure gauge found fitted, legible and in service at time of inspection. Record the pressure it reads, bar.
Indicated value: 8 bar
